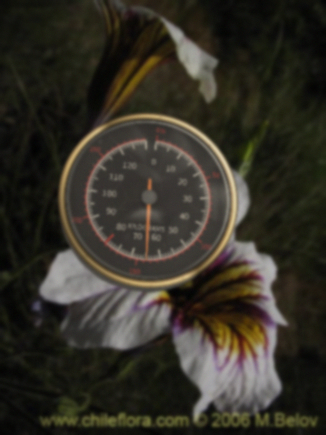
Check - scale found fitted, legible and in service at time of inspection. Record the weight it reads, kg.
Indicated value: 65 kg
